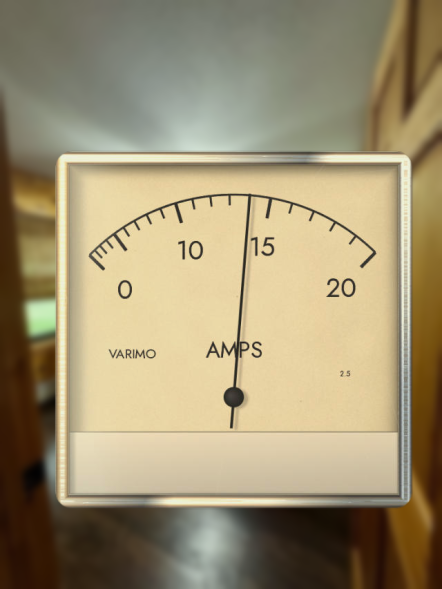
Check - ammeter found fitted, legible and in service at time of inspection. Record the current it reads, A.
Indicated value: 14 A
